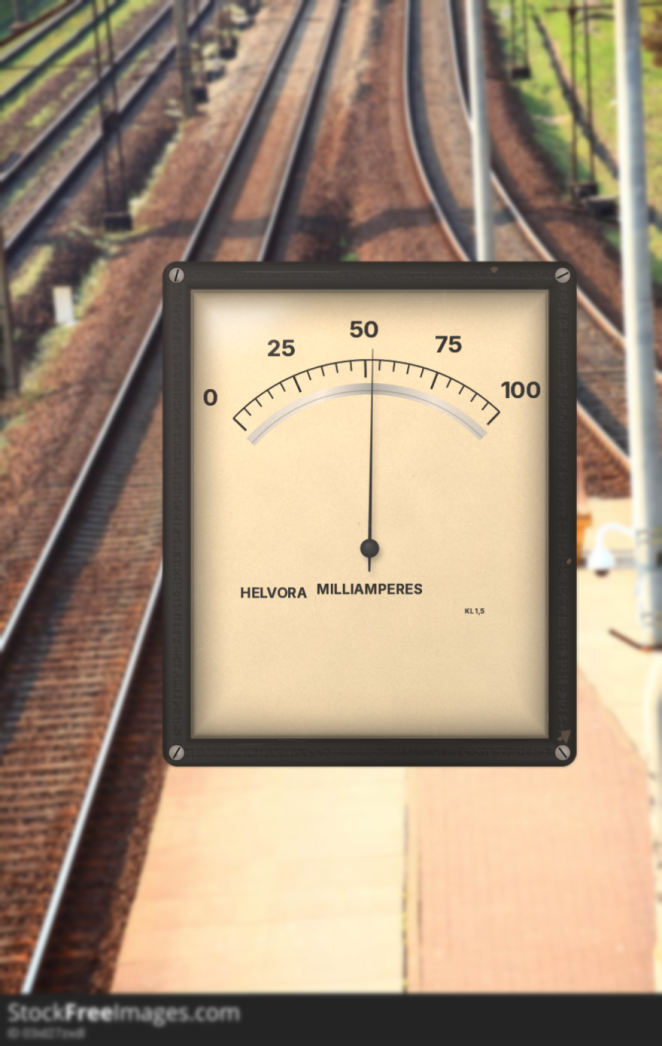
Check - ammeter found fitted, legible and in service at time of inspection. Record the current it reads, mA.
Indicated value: 52.5 mA
